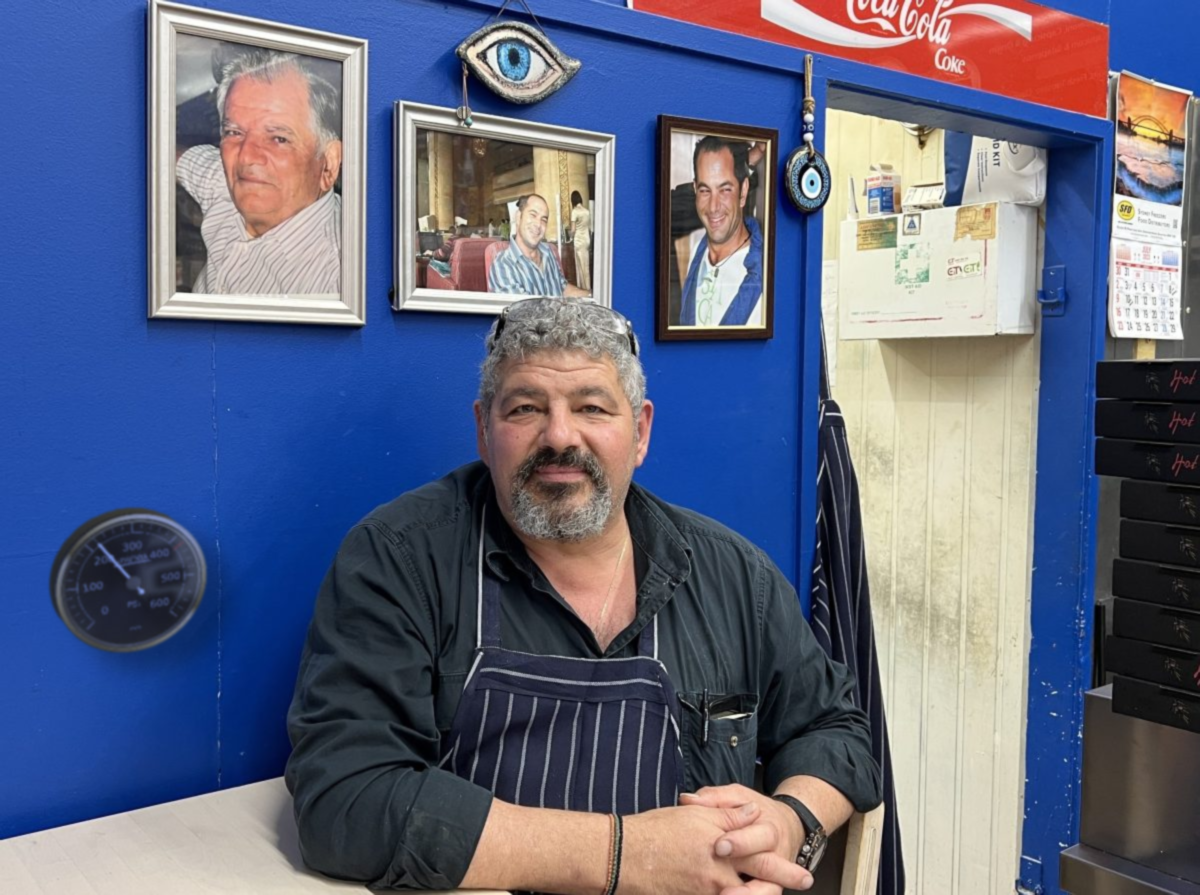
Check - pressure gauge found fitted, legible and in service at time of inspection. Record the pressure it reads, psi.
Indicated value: 220 psi
